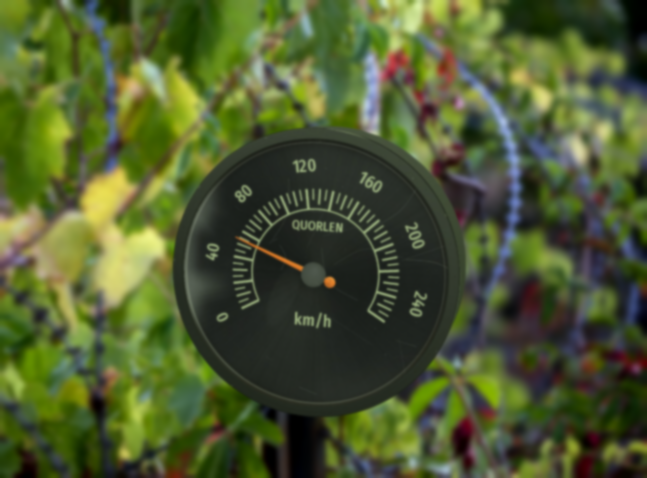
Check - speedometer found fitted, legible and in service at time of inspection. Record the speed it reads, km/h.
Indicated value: 55 km/h
